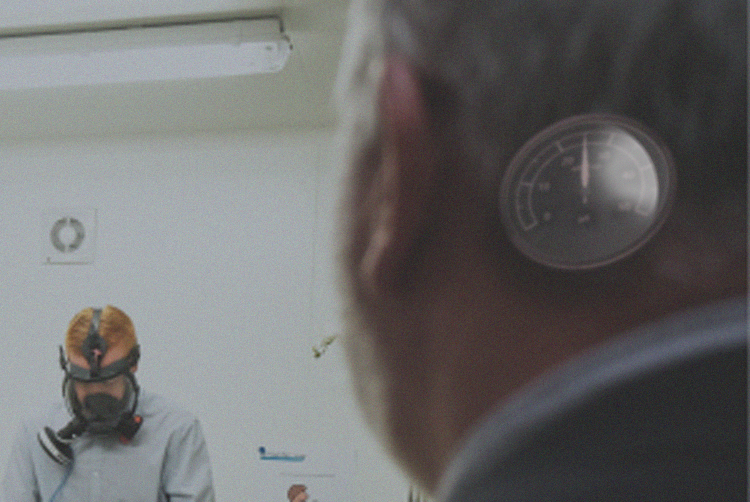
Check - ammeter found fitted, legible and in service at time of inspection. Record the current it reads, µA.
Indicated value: 25 µA
